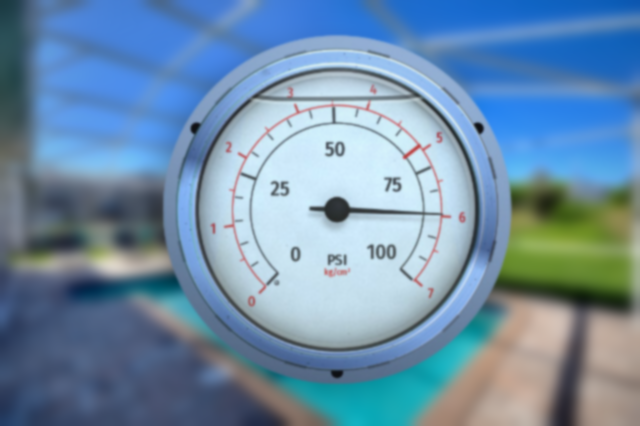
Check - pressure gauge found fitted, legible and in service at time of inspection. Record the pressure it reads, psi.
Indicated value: 85 psi
